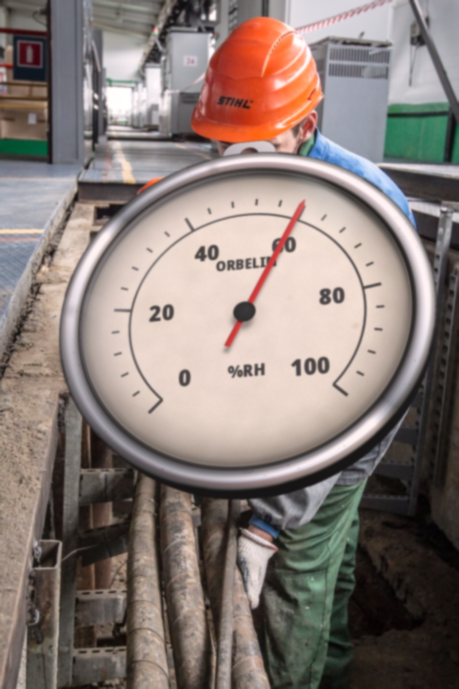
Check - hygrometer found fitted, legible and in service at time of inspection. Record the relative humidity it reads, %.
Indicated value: 60 %
